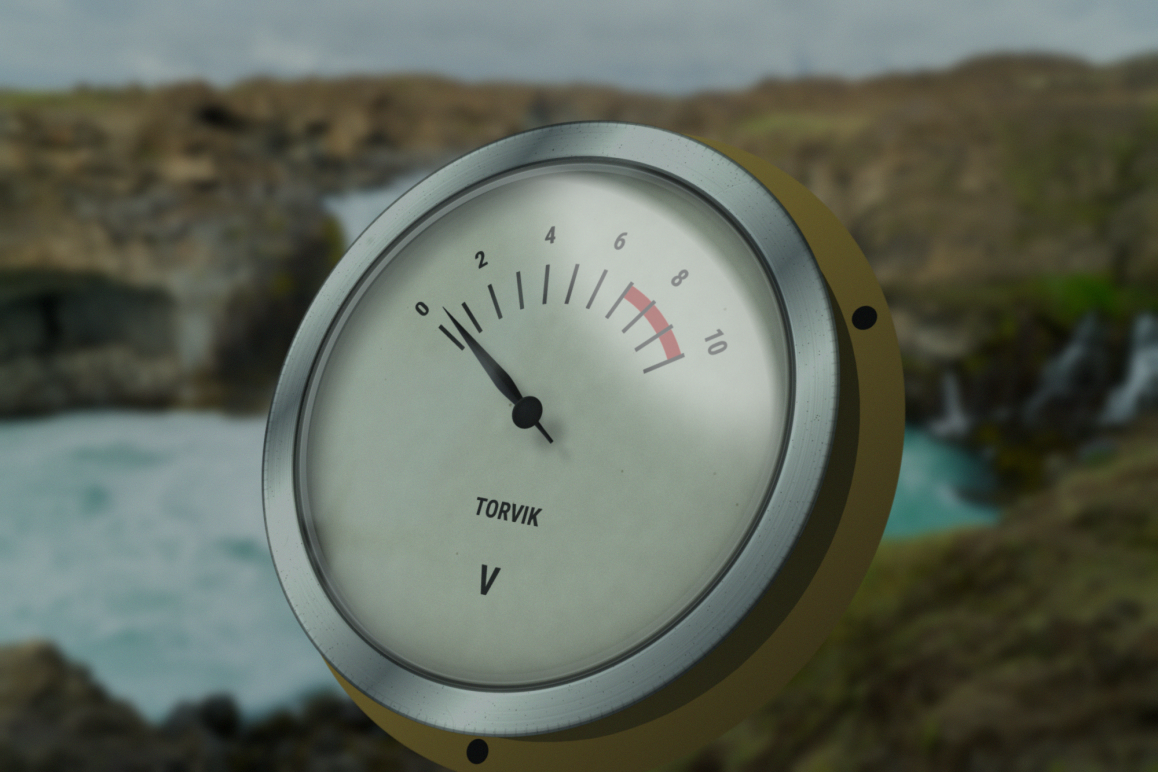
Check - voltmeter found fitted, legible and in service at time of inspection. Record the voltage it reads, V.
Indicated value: 0.5 V
